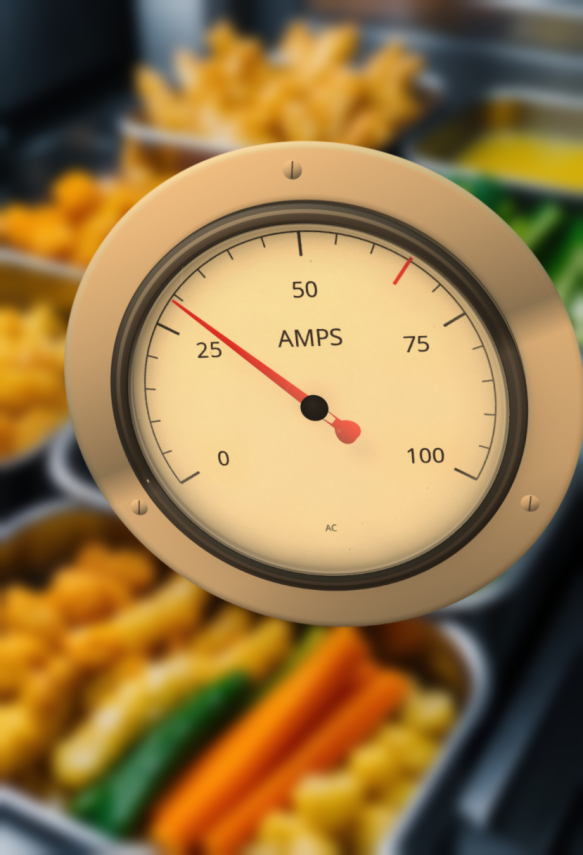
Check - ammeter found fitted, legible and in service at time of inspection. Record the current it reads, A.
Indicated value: 30 A
